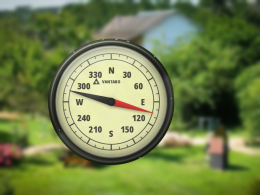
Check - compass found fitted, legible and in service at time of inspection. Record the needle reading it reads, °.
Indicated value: 105 °
